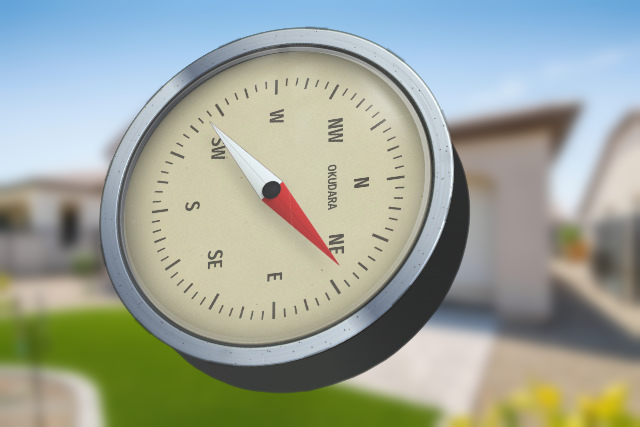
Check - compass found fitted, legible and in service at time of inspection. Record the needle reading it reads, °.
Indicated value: 52.5 °
